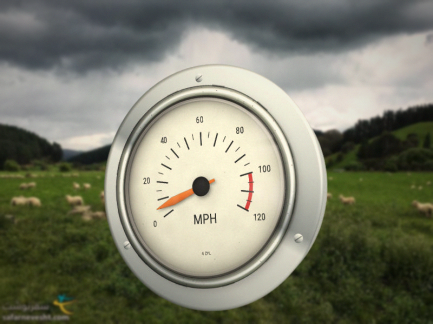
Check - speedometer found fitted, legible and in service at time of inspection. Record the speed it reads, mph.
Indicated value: 5 mph
